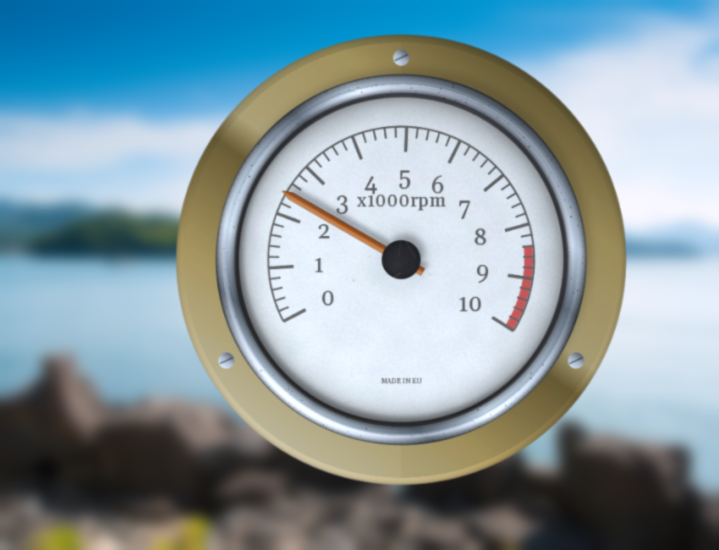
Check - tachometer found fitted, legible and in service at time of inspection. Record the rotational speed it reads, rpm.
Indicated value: 2400 rpm
